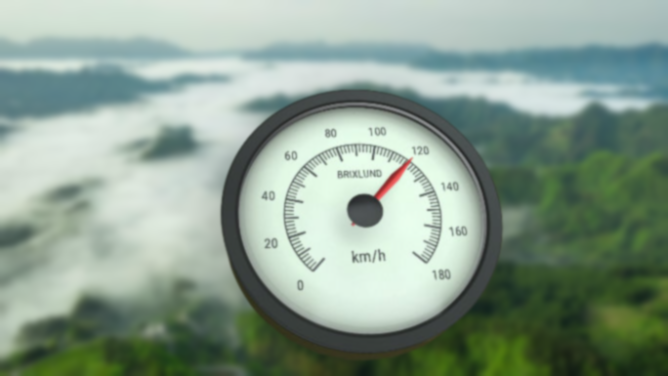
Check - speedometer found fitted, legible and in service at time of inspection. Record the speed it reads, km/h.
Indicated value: 120 km/h
